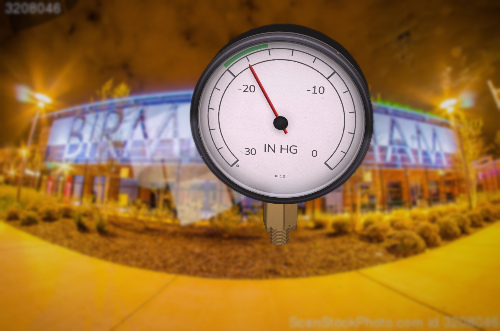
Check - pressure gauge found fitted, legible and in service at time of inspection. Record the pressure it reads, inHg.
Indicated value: -18 inHg
